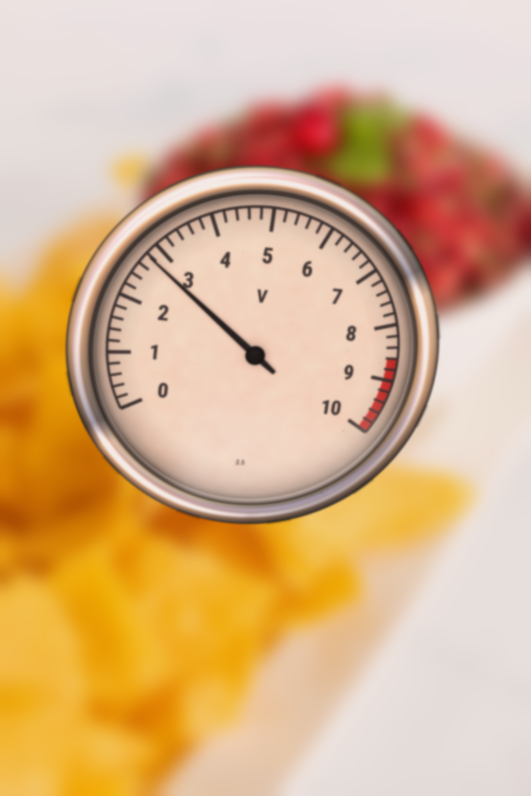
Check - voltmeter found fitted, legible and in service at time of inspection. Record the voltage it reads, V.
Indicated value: 2.8 V
